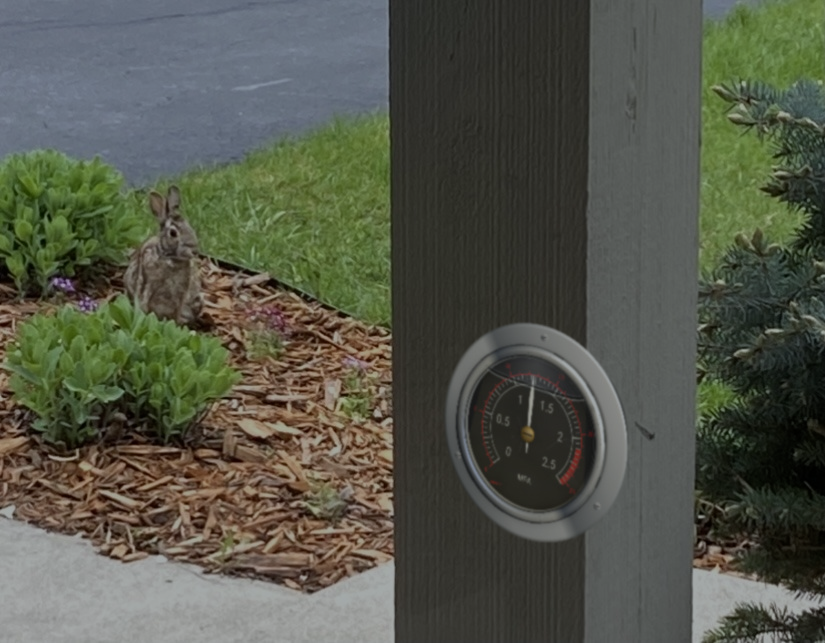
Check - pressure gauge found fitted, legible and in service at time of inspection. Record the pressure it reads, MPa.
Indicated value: 1.25 MPa
